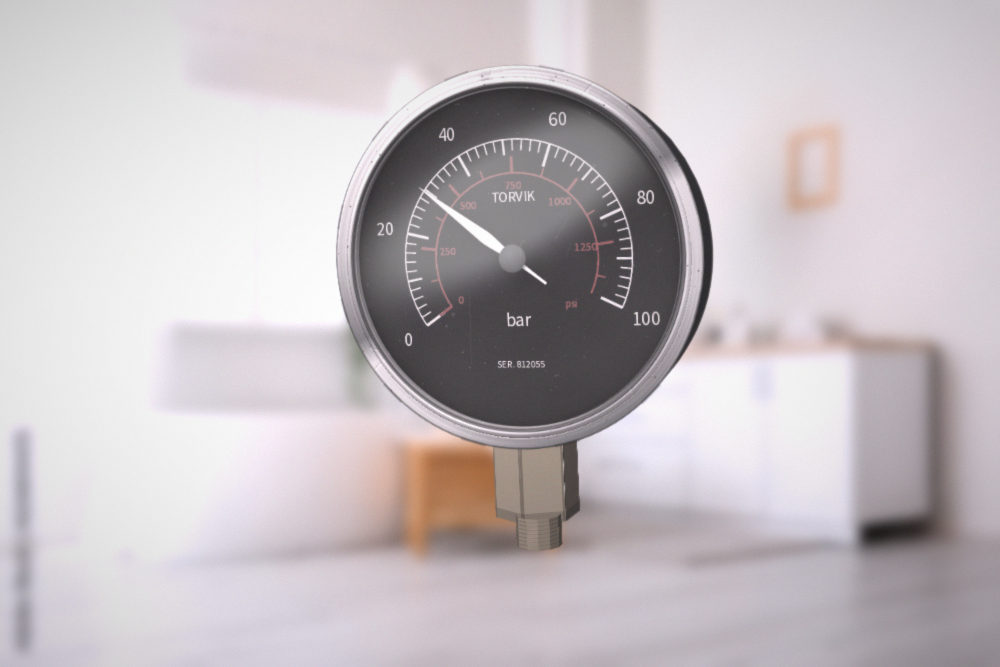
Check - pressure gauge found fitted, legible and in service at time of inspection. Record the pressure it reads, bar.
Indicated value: 30 bar
